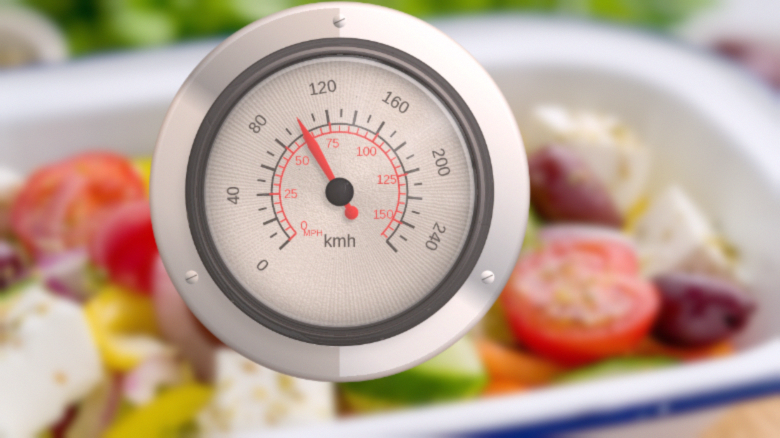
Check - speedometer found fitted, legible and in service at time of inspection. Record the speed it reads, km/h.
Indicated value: 100 km/h
